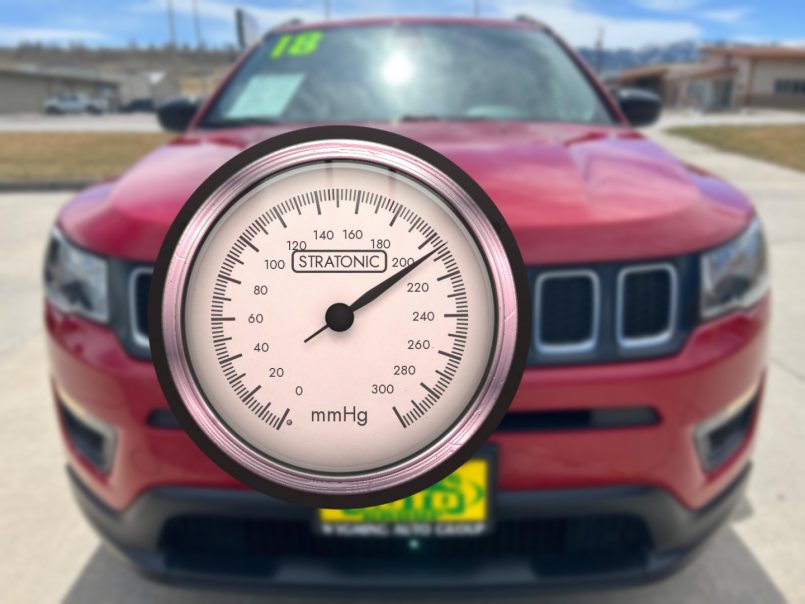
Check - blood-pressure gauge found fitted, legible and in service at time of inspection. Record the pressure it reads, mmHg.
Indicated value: 206 mmHg
